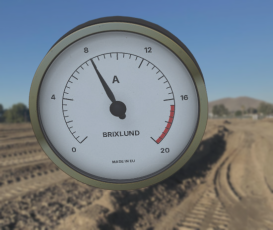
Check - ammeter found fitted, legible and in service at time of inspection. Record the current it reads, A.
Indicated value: 8 A
